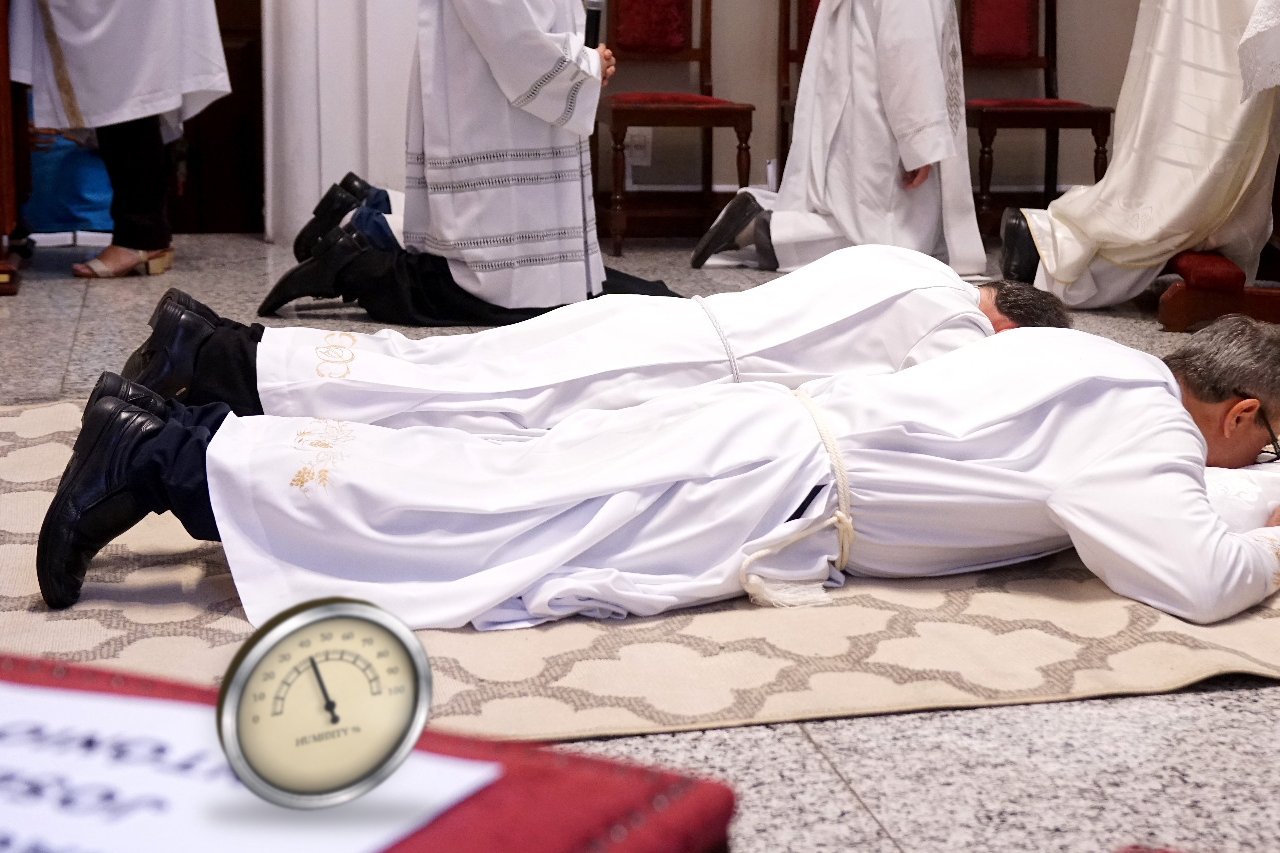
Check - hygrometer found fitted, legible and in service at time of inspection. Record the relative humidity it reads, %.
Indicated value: 40 %
